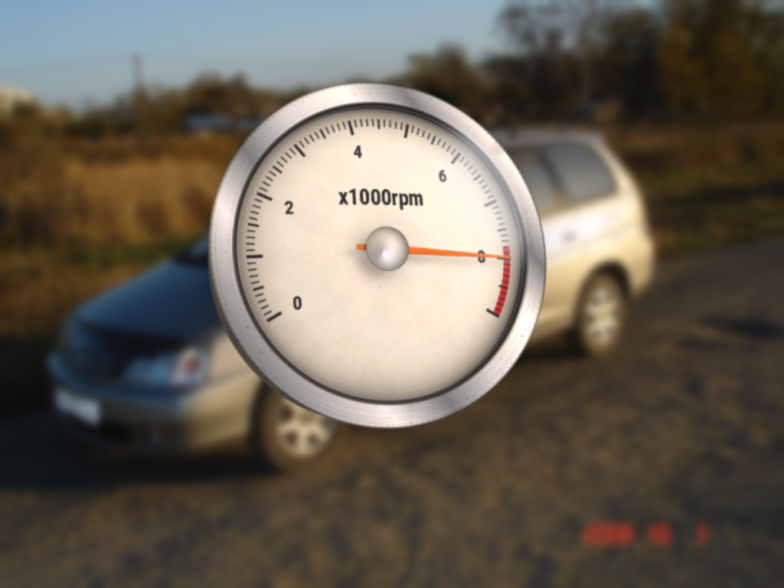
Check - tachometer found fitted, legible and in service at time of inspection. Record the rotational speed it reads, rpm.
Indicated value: 8000 rpm
